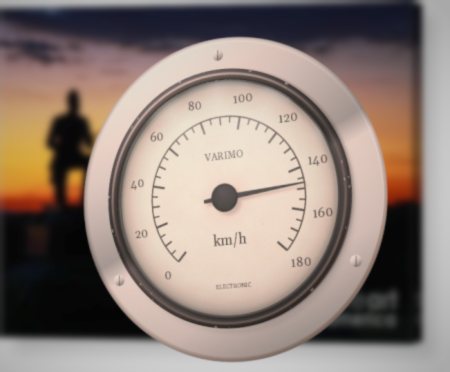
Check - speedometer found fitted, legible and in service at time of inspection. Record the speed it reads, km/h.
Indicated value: 147.5 km/h
